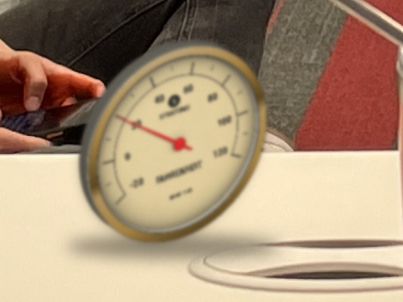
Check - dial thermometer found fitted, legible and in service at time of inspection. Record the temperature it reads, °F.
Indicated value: 20 °F
